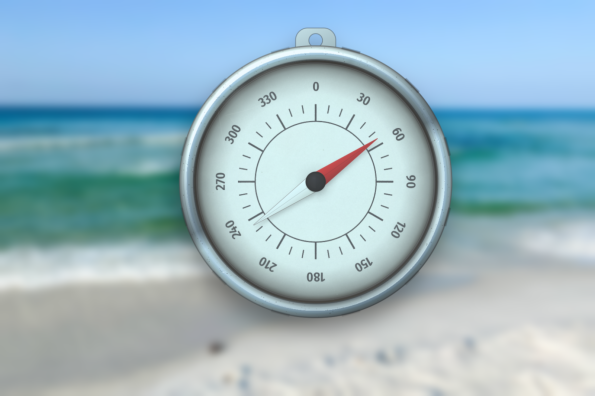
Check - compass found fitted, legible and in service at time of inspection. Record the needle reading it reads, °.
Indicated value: 55 °
